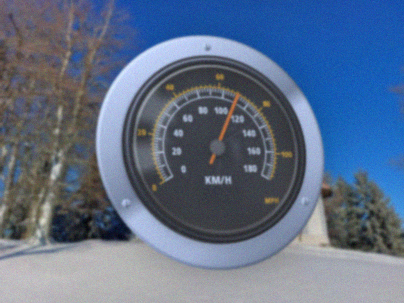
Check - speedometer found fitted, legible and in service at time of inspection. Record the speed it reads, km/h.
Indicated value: 110 km/h
